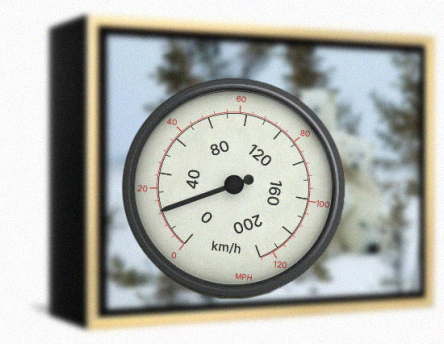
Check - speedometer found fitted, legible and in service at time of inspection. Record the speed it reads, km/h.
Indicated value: 20 km/h
